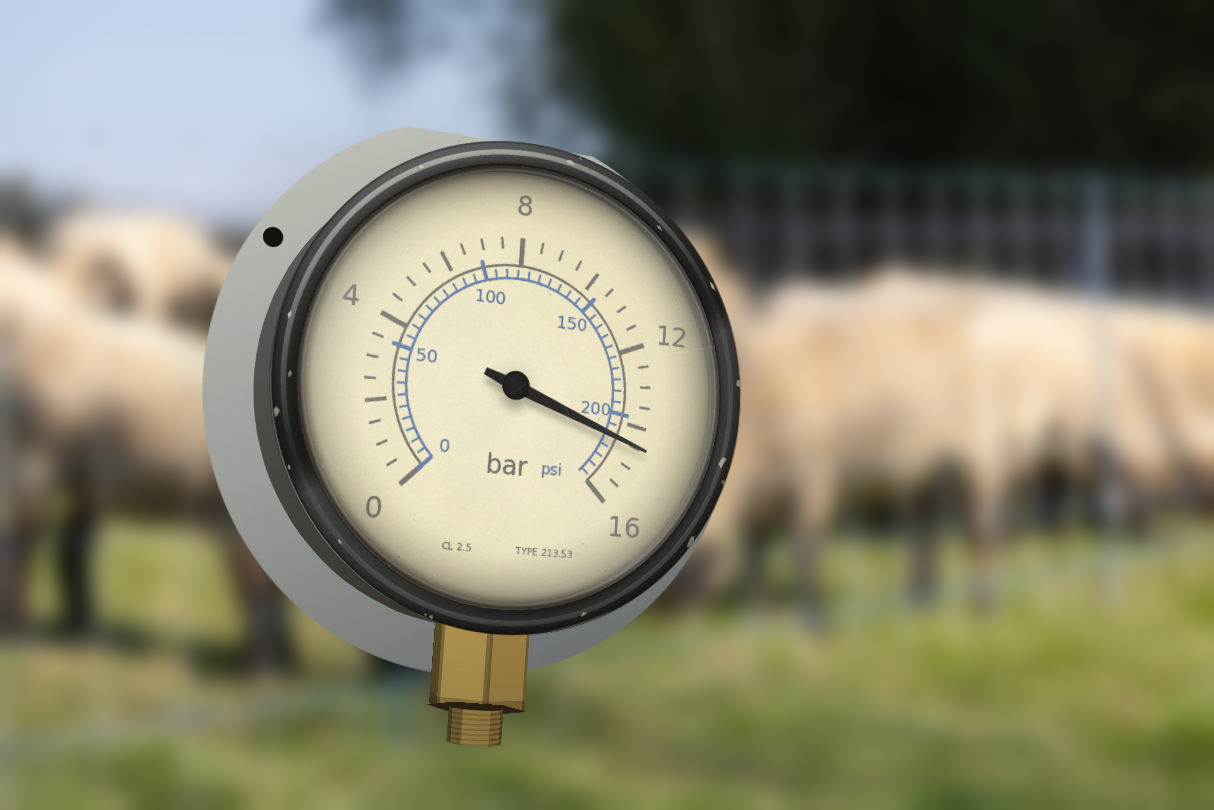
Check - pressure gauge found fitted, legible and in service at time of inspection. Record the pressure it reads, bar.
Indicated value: 14.5 bar
